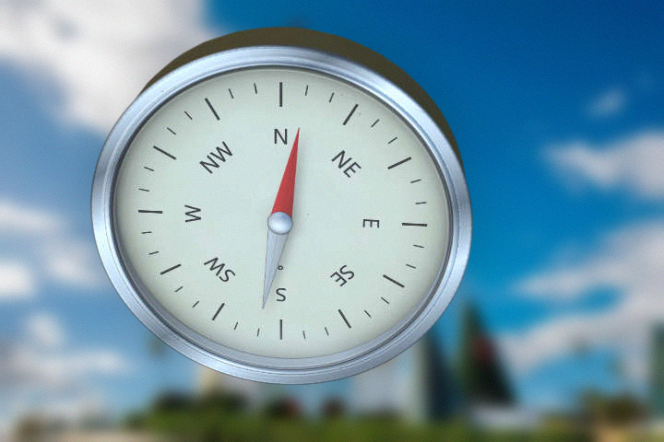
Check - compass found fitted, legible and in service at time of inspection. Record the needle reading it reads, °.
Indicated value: 10 °
